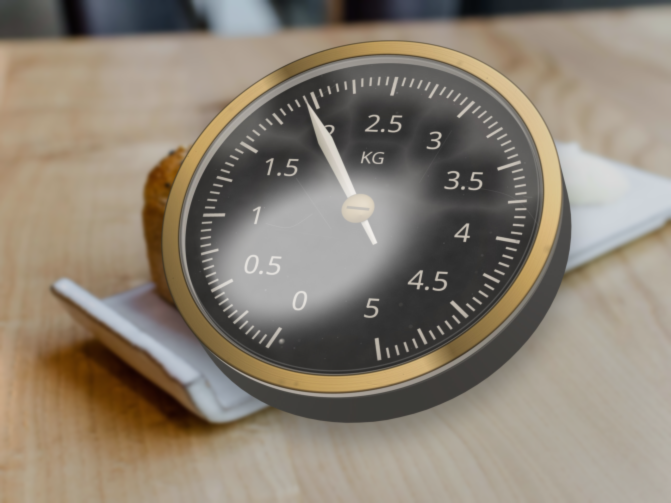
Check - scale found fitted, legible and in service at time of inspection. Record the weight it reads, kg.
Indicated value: 1.95 kg
